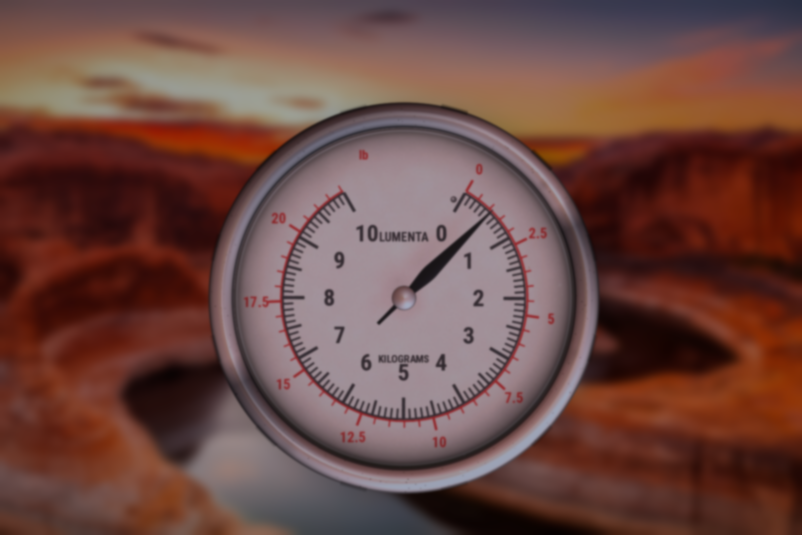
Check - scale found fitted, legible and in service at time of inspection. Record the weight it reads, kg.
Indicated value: 0.5 kg
